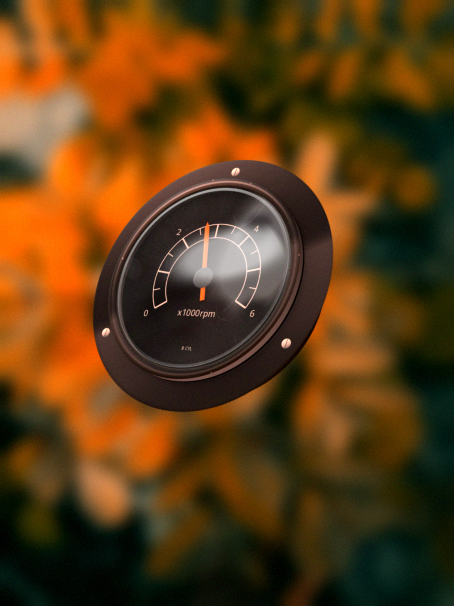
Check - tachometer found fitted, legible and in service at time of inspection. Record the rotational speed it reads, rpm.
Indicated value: 2750 rpm
